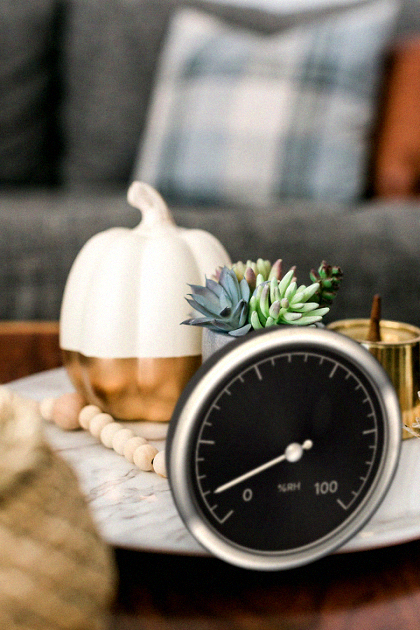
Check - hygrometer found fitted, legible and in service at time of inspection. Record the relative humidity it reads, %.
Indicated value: 8 %
